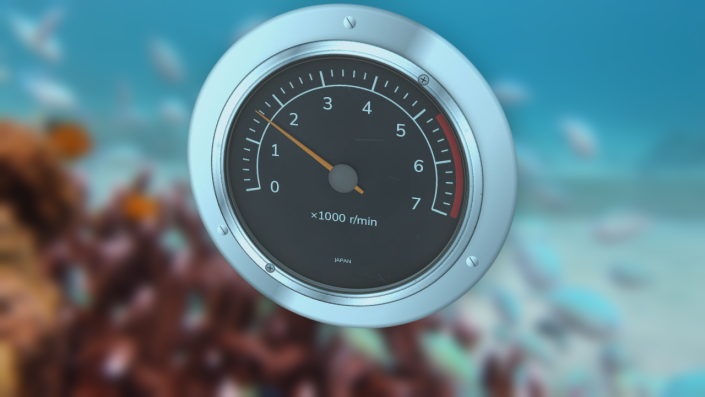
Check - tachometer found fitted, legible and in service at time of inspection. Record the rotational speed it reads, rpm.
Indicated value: 1600 rpm
